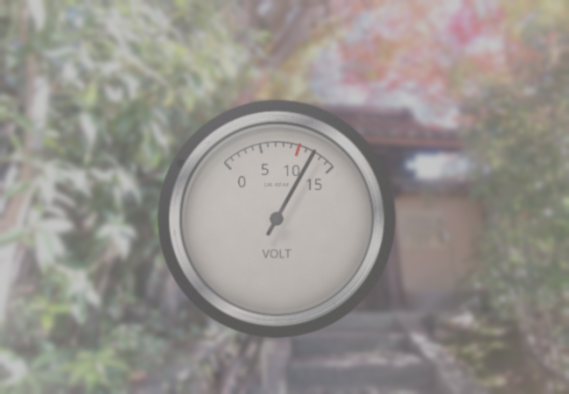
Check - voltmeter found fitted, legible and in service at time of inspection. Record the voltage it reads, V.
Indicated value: 12 V
